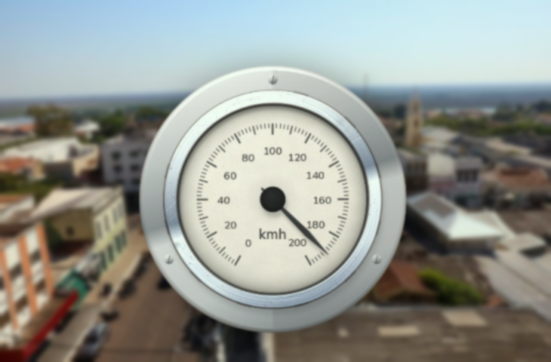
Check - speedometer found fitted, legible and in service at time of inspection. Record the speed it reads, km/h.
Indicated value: 190 km/h
